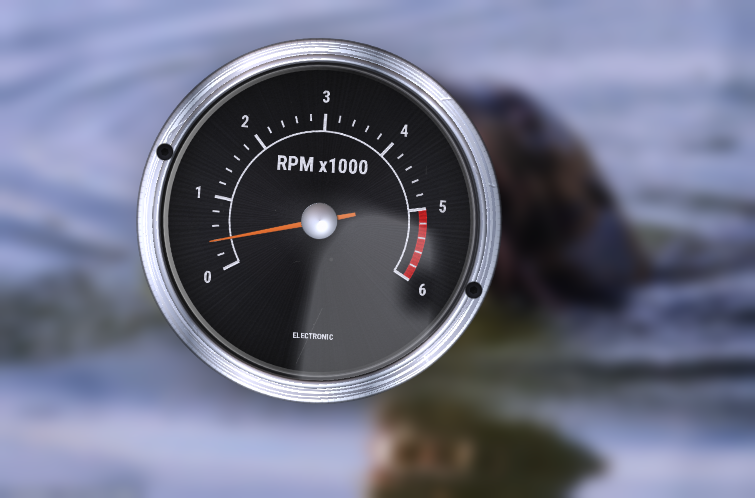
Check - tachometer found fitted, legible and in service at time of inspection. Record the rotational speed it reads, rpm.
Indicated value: 400 rpm
